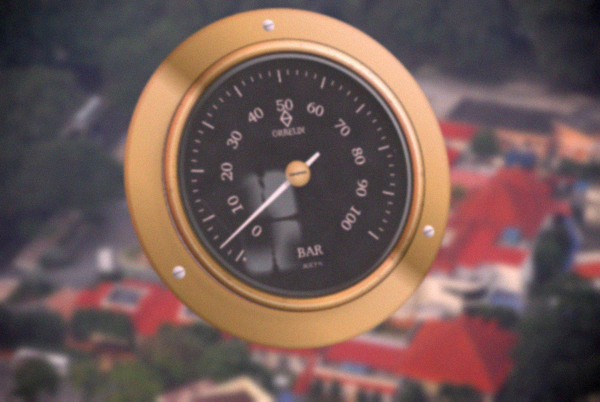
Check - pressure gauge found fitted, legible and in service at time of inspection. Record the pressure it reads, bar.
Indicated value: 4 bar
